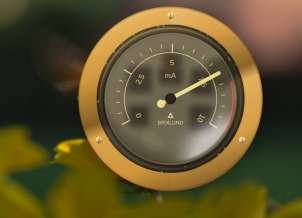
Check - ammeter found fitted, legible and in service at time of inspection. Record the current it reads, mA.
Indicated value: 7.5 mA
